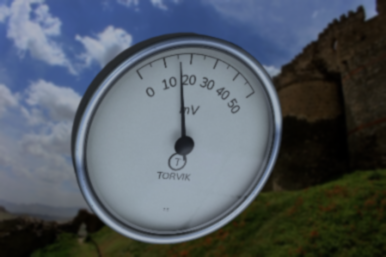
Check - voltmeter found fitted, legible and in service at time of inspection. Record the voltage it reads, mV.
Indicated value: 15 mV
